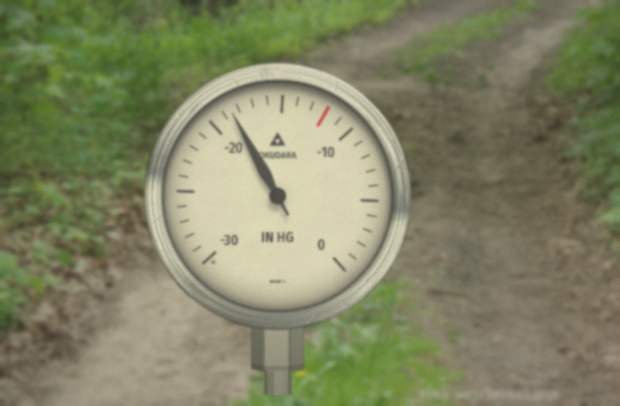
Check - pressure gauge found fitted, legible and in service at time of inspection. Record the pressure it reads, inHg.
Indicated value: -18.5 inHg
